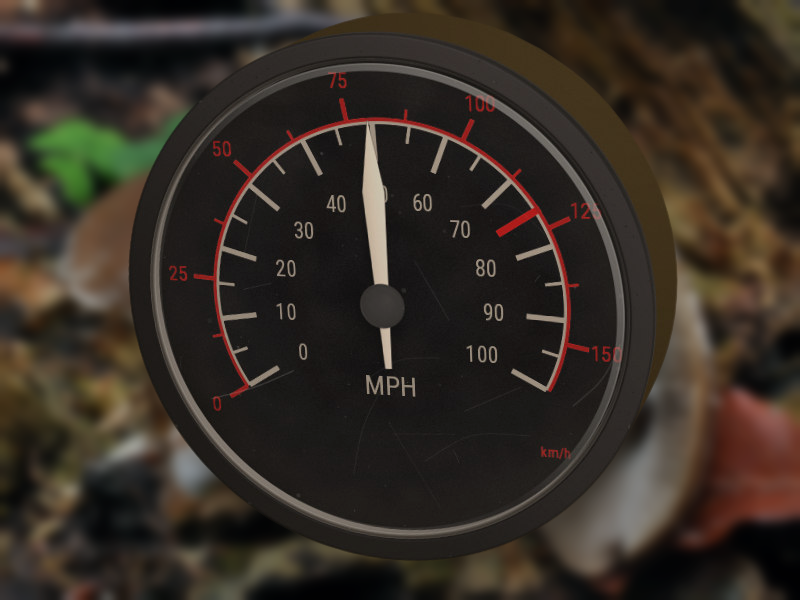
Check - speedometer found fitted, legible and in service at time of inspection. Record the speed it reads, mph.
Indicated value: 50 mph
